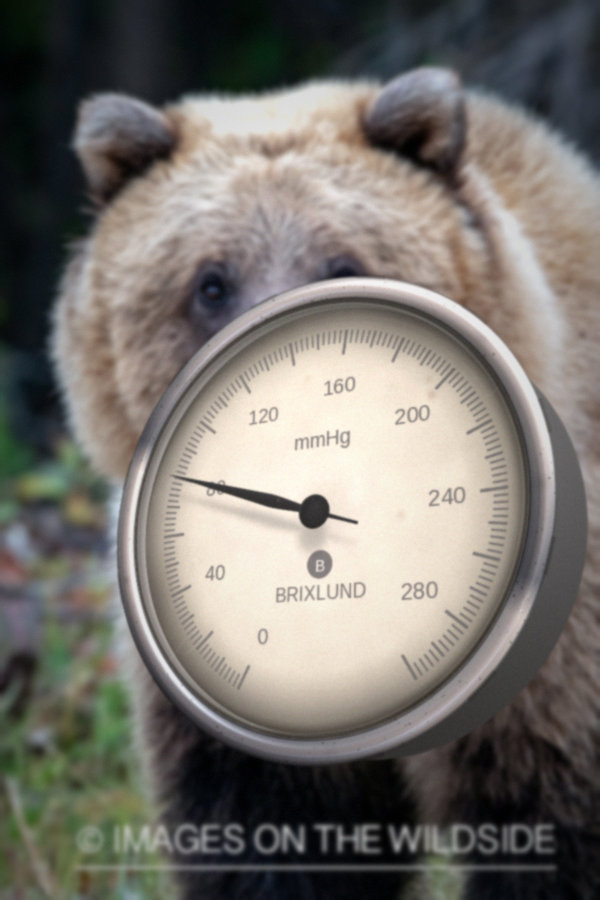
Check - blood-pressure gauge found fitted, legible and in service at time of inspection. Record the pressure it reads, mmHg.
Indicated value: 80 mmHg
